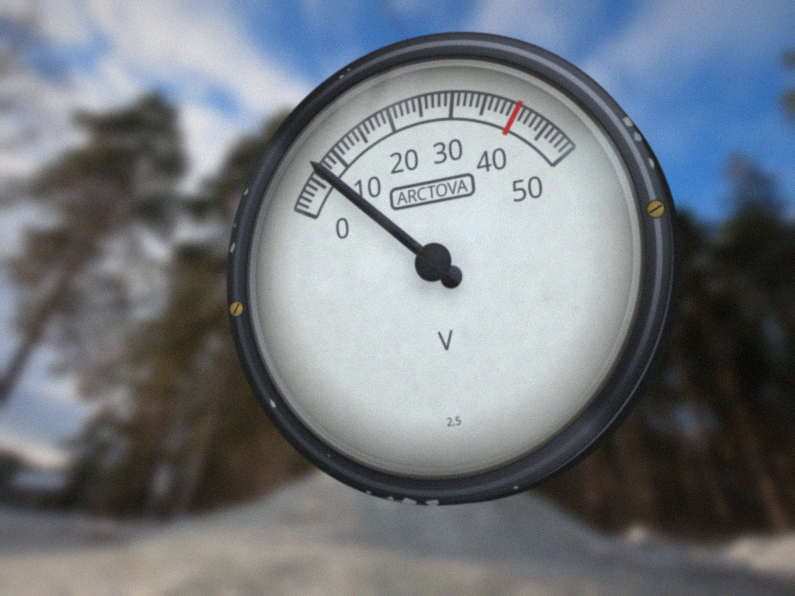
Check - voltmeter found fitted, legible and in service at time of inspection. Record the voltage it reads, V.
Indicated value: 7 V
